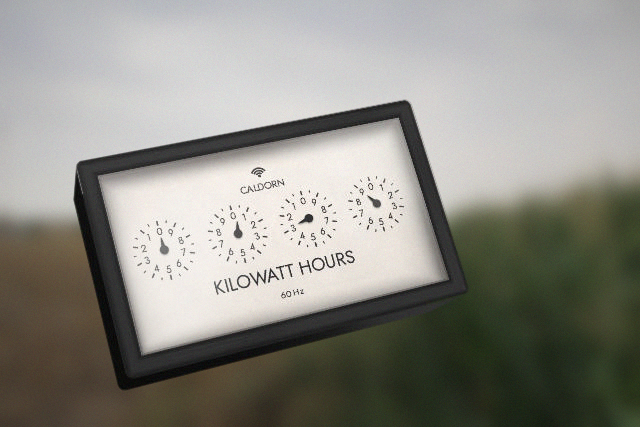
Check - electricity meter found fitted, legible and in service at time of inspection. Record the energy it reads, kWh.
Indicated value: 29 kWh
